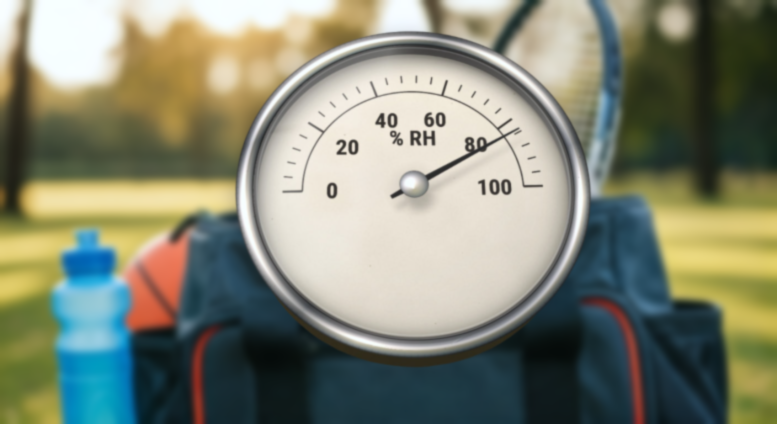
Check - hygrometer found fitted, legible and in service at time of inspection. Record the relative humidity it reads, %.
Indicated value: 84 %
